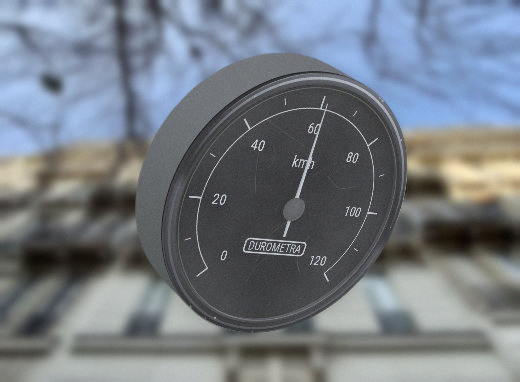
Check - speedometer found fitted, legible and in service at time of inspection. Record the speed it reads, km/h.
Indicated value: 60 km/h
